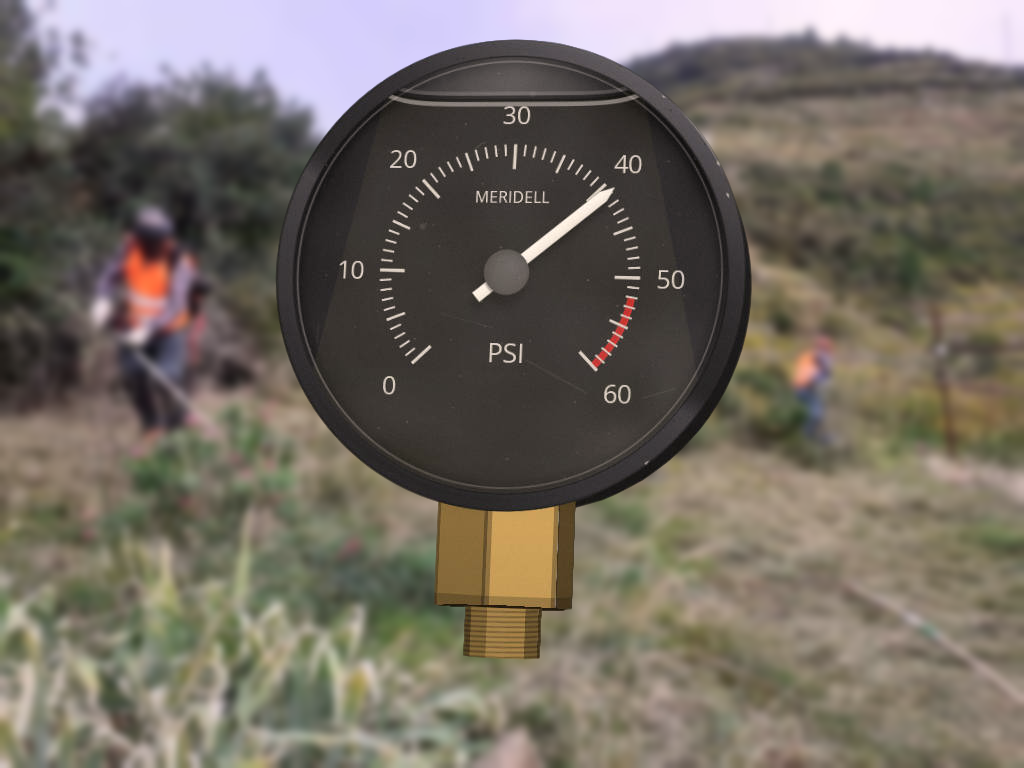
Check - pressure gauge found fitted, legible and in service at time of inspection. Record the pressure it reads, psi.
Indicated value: 41 psi
